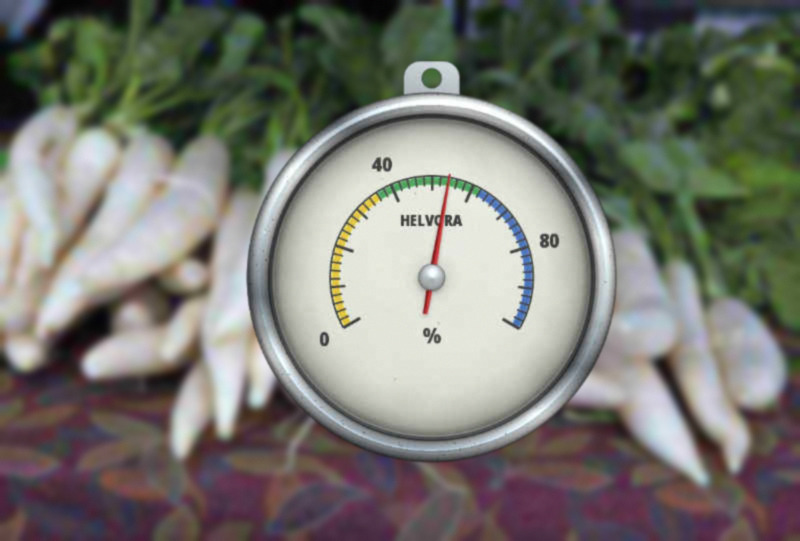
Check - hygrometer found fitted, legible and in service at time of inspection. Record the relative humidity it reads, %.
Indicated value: 54 %
